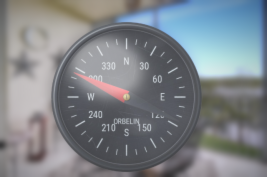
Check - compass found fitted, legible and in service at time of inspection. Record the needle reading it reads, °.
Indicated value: 295 °
